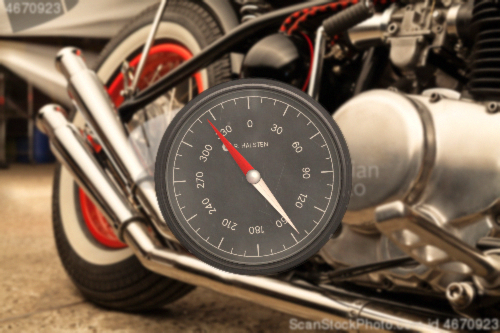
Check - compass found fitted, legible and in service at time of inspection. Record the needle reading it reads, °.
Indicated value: 325 °
